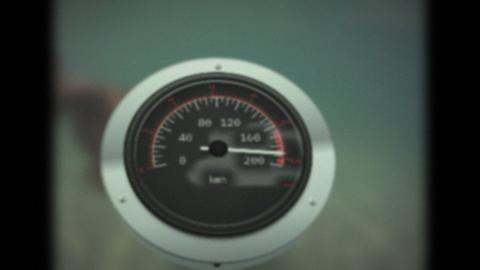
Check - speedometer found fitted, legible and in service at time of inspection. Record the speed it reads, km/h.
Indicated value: 190 km/h
